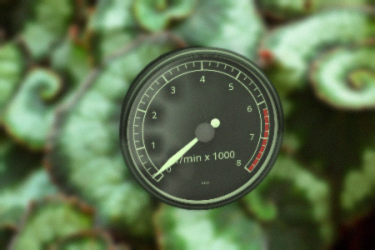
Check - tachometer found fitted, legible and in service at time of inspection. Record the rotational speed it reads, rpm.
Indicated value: 200 rpm
